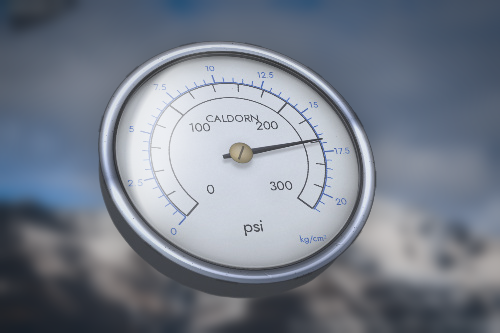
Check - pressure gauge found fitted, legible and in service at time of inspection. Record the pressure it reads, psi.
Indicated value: 240 psi
